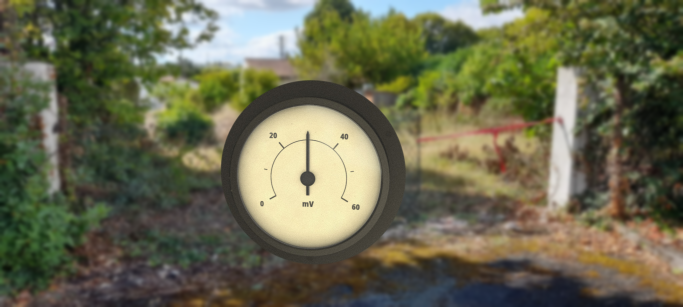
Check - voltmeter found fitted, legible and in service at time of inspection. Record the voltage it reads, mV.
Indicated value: 30 mV
